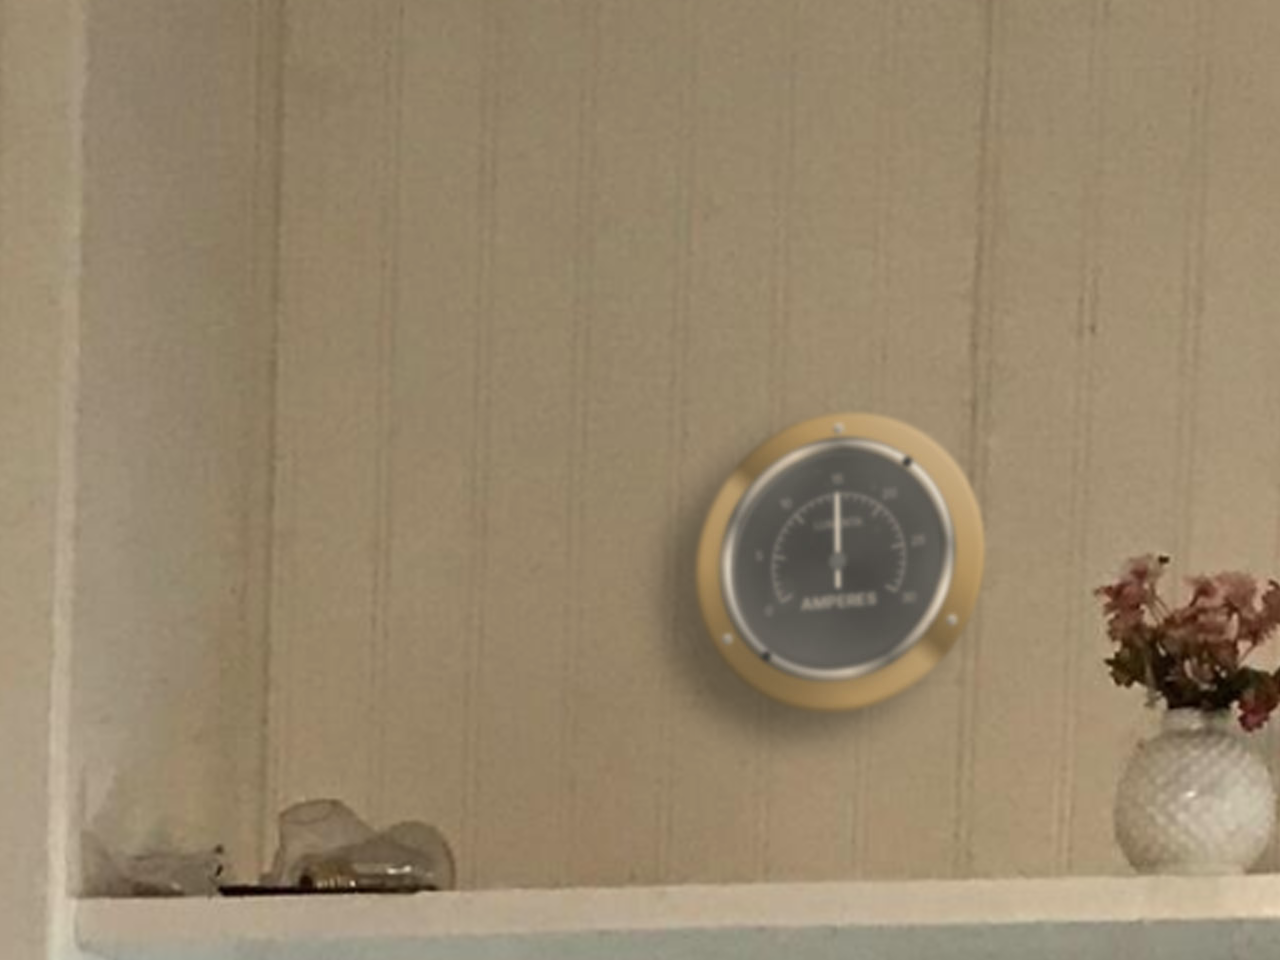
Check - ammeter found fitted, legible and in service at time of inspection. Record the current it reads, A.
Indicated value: 15 A
